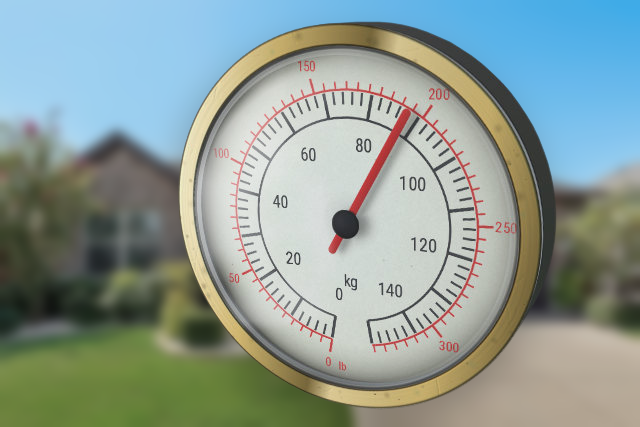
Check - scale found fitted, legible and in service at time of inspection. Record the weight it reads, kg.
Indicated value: 88 kg
